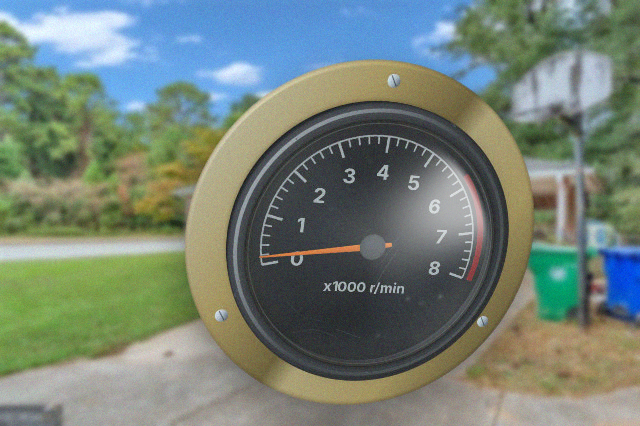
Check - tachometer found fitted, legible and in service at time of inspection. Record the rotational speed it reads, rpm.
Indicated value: 200 rpm
